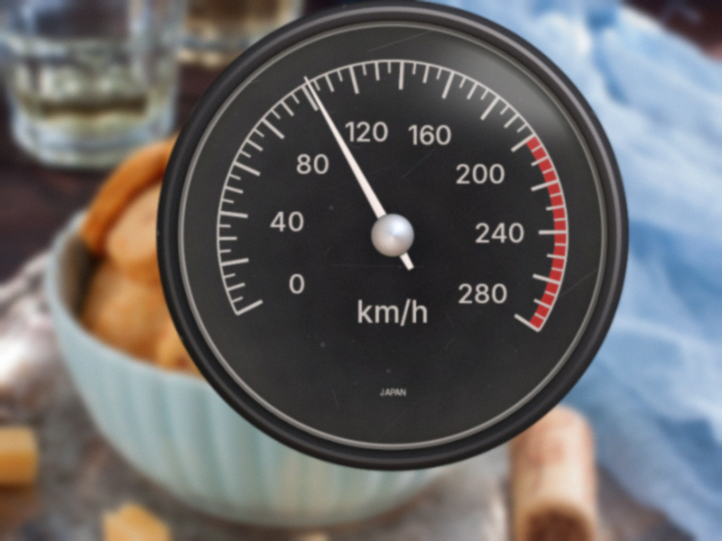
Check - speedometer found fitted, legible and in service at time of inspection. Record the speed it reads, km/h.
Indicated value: 102.5 km/h
